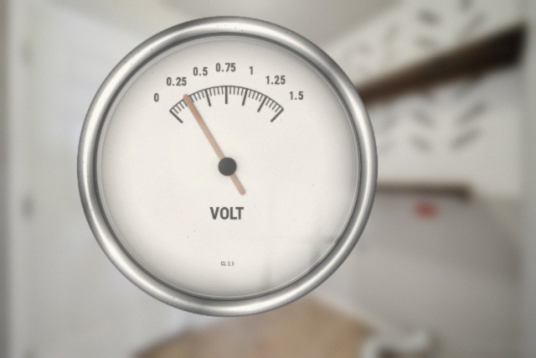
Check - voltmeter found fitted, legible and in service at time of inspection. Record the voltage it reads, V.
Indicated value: 0.25 V
